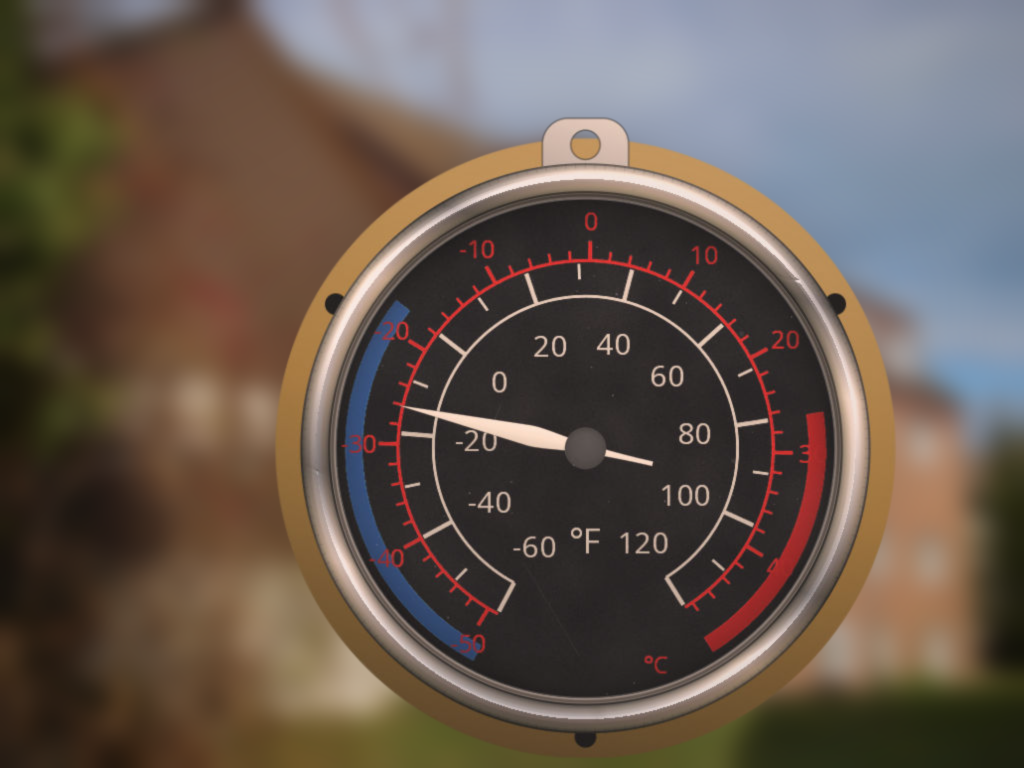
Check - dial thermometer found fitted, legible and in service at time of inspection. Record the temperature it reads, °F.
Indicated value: -15 °F
